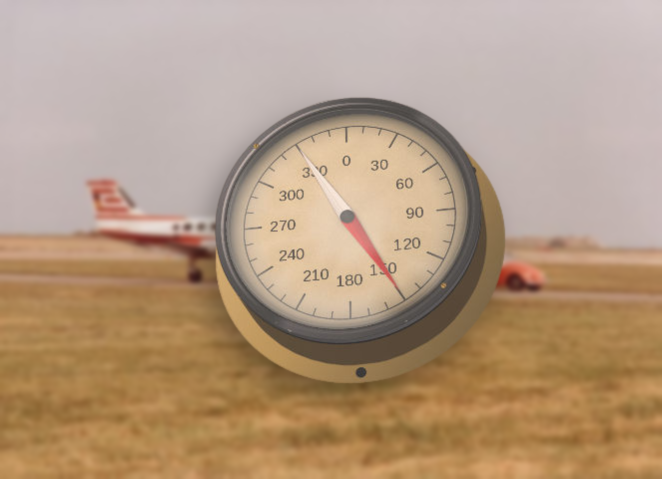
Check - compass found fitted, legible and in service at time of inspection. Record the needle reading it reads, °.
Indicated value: 150 °
